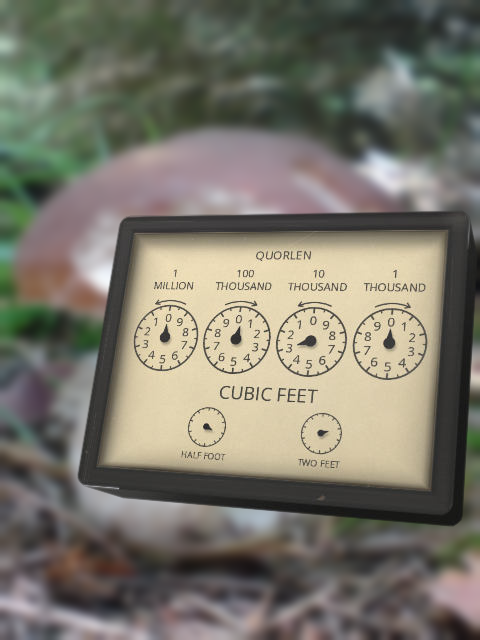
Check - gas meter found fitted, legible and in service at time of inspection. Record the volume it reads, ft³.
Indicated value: 3000 ft³
